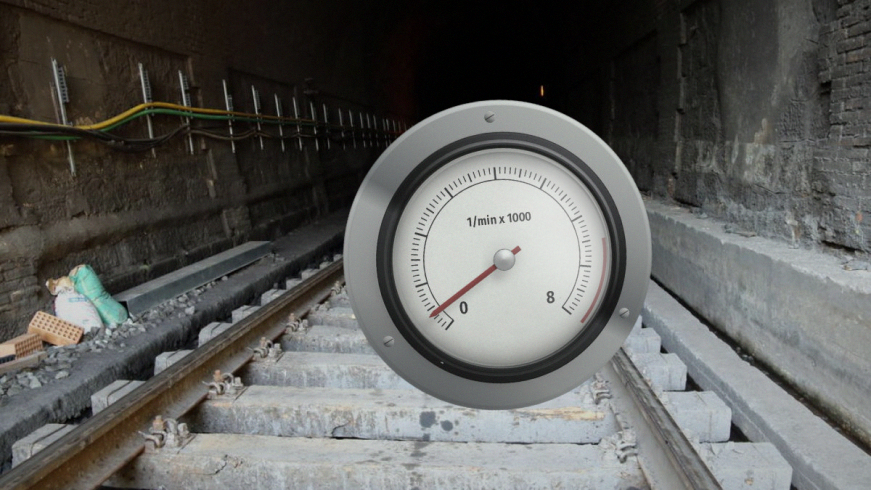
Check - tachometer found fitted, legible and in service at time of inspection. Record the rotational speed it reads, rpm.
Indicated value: 400 rpm
